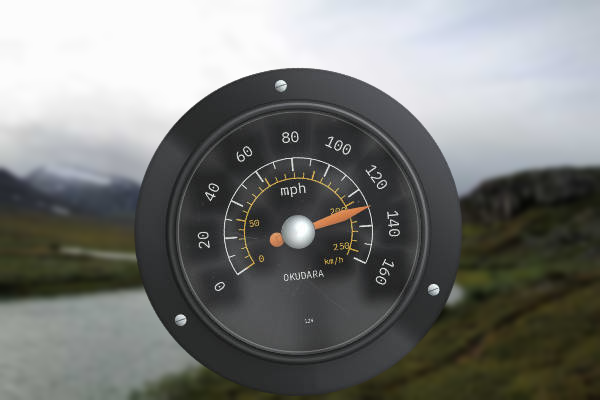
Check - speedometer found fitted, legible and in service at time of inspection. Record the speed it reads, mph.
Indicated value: 130 mph
